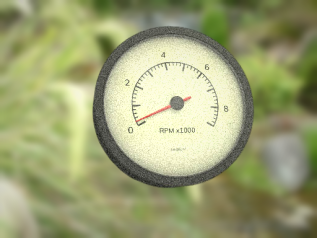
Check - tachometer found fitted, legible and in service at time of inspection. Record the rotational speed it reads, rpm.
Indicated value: 200 rpm
